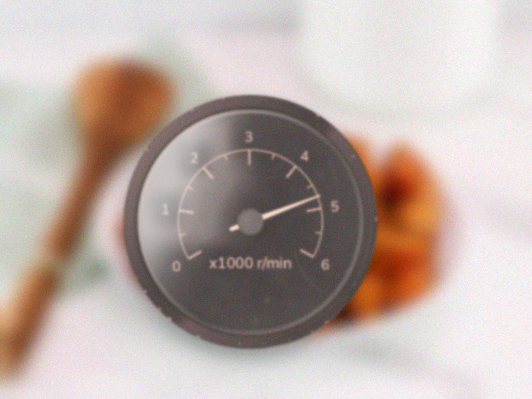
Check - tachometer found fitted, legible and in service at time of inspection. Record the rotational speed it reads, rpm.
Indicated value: 4750 rpm
